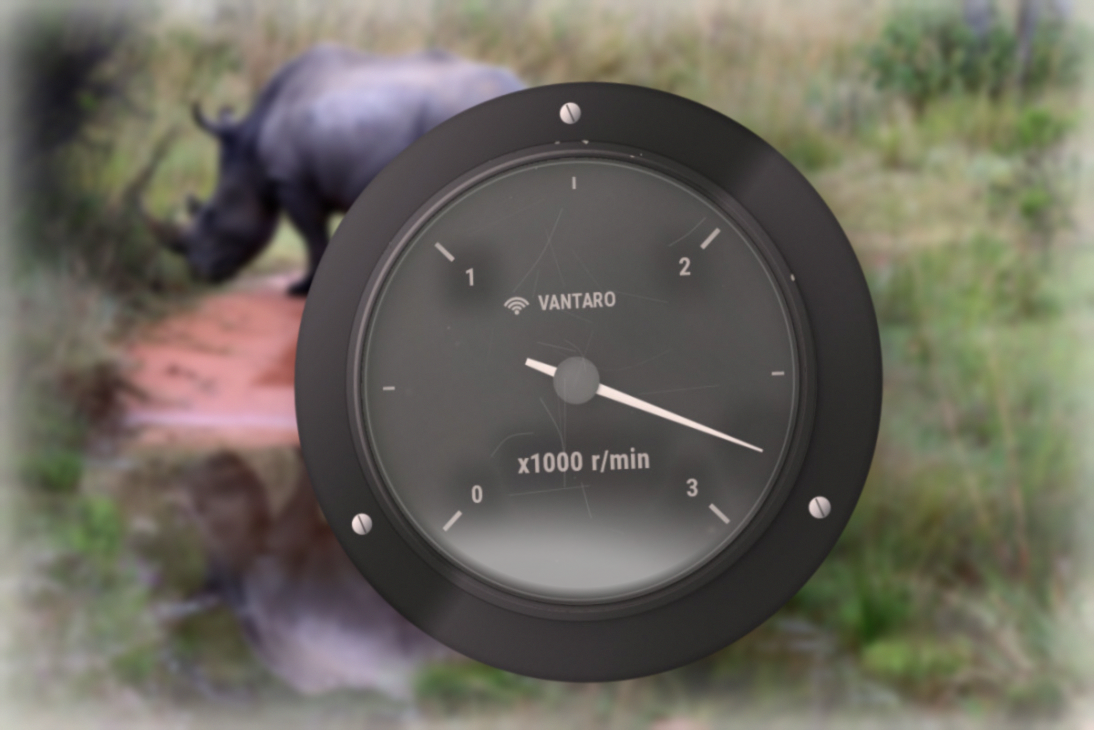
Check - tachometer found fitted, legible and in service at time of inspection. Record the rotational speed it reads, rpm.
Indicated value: 2750 rpm
